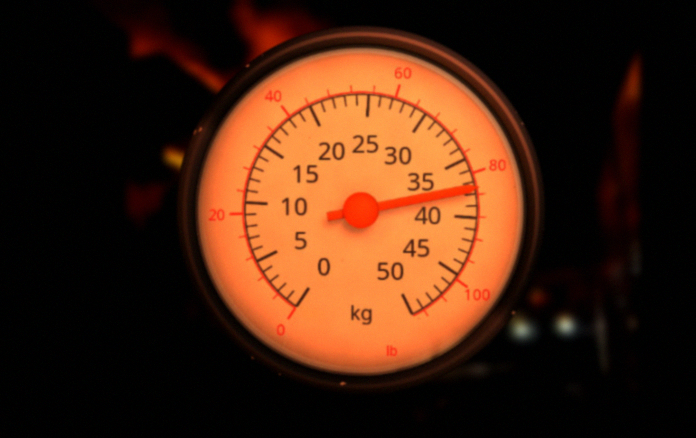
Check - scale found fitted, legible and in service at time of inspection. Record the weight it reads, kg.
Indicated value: 37.5 kg
